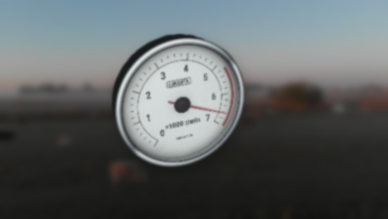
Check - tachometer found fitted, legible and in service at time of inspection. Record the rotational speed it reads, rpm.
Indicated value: 6600 rpm
